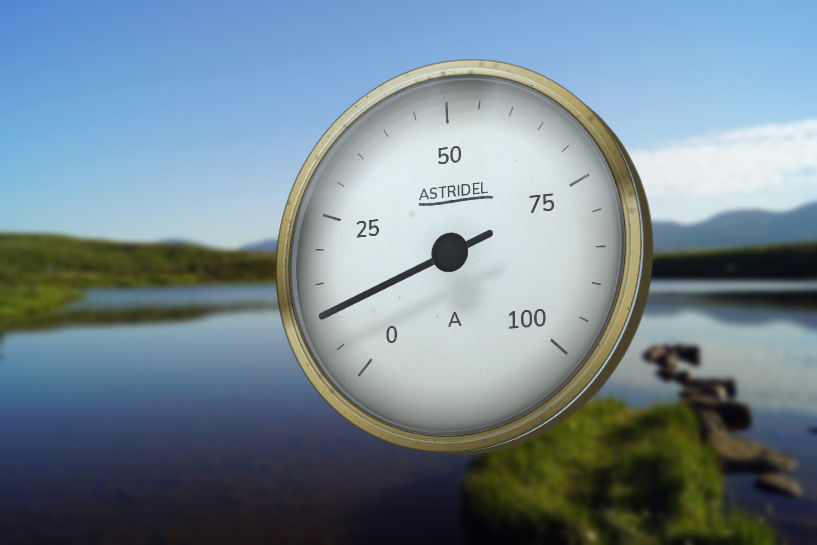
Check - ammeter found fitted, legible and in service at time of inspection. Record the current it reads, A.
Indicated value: 10 A
